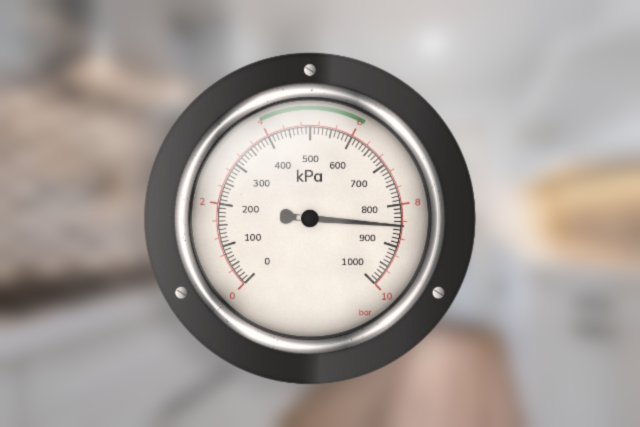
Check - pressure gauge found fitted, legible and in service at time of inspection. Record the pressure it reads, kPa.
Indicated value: 850 kPa
